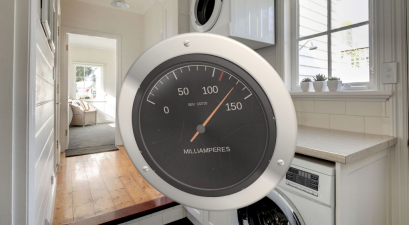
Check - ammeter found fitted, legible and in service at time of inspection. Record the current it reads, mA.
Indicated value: 130 mA
